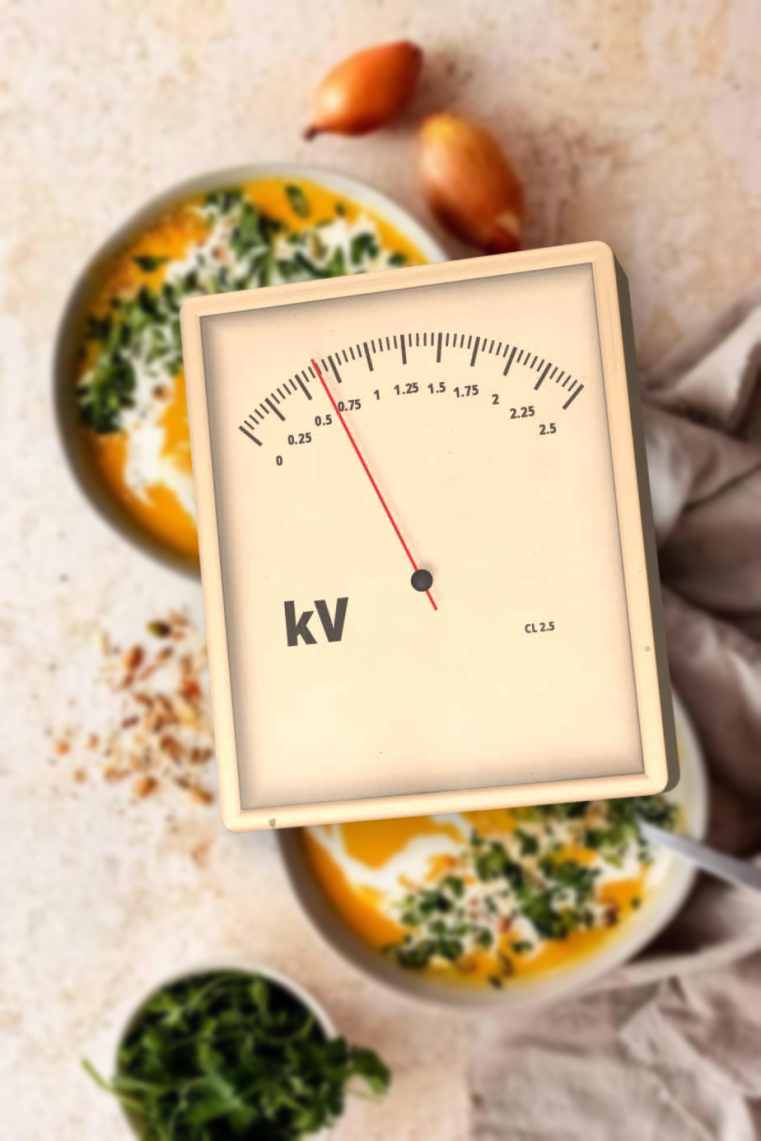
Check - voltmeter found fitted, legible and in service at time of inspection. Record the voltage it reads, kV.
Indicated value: 0.65 kV
